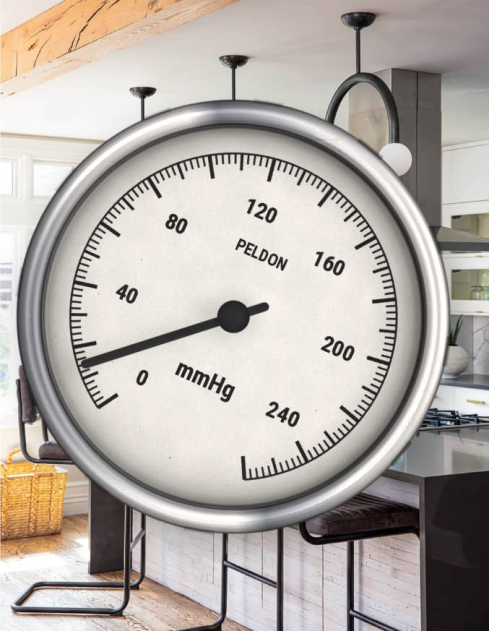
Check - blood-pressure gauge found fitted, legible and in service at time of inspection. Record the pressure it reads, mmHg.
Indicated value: 14 mmHg
